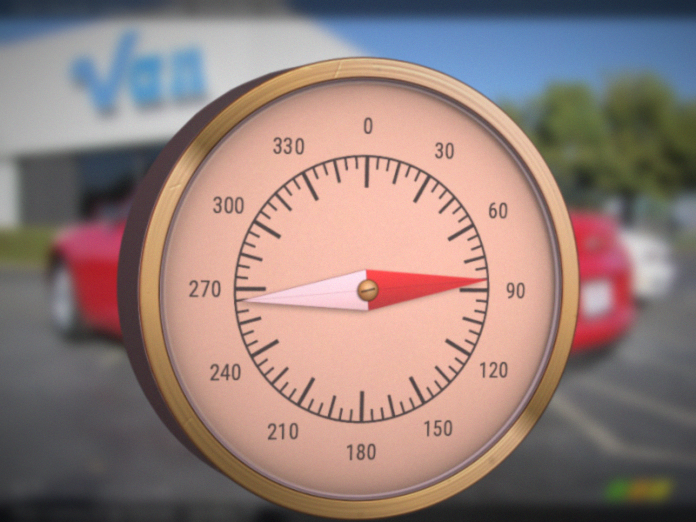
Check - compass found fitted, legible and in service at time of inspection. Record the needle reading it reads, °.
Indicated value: 85 °
